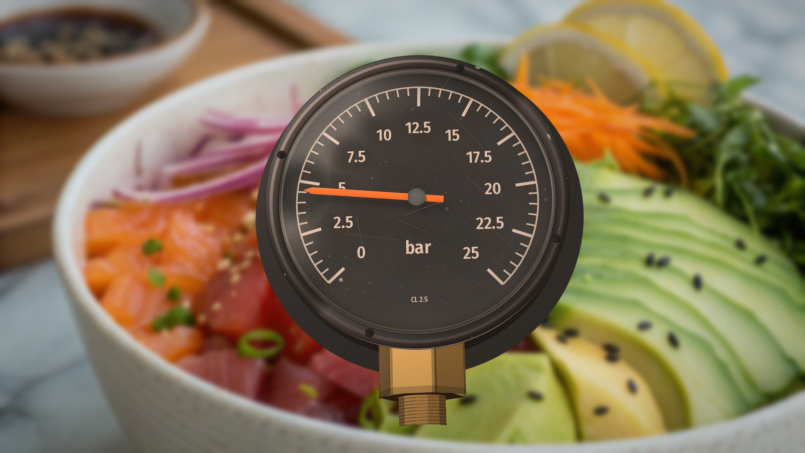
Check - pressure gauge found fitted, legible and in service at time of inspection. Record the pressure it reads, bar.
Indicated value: 4.5 bar
